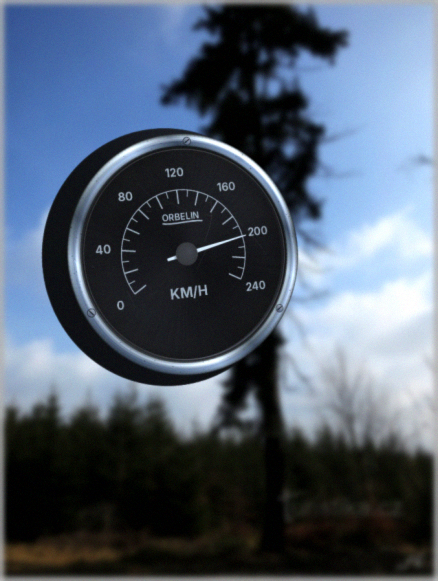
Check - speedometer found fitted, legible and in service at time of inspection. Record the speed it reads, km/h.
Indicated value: 200 km/h
